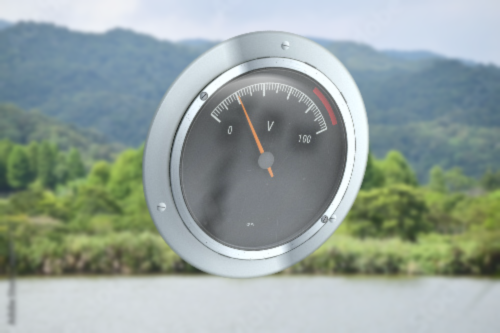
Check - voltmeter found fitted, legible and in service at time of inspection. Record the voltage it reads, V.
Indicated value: 20 V
